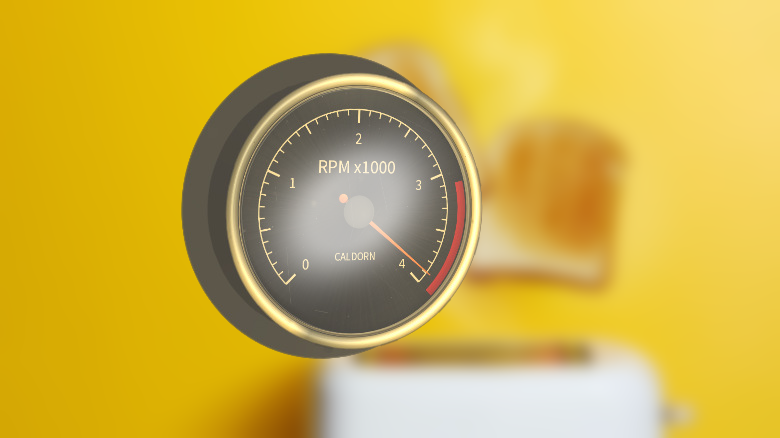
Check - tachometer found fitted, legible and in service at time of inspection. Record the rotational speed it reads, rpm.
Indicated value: 3900 rpm
